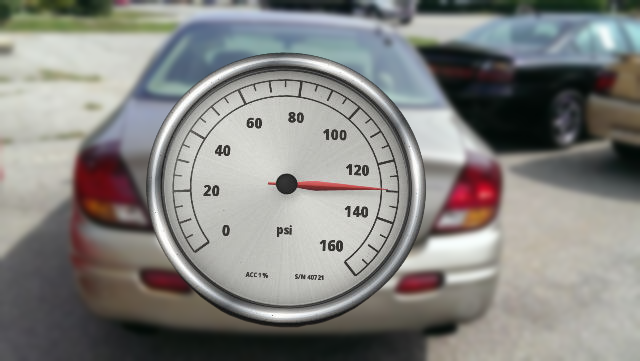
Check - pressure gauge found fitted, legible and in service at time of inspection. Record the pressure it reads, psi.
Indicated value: 130 psi
